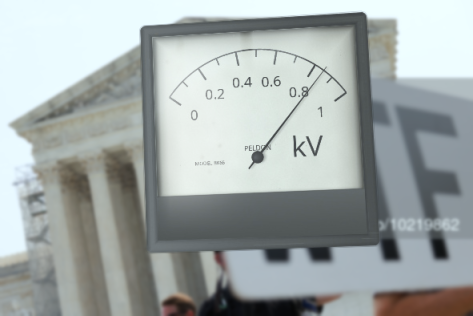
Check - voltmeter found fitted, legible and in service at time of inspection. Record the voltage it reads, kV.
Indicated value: 0.85 kV
